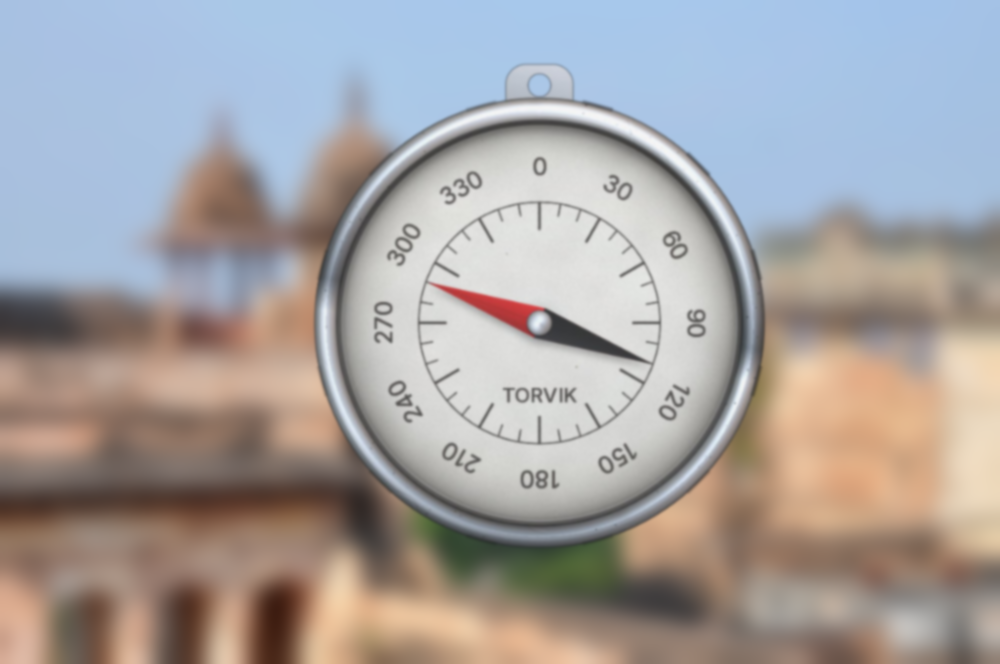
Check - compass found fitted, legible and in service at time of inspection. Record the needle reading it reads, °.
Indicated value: 290 °
